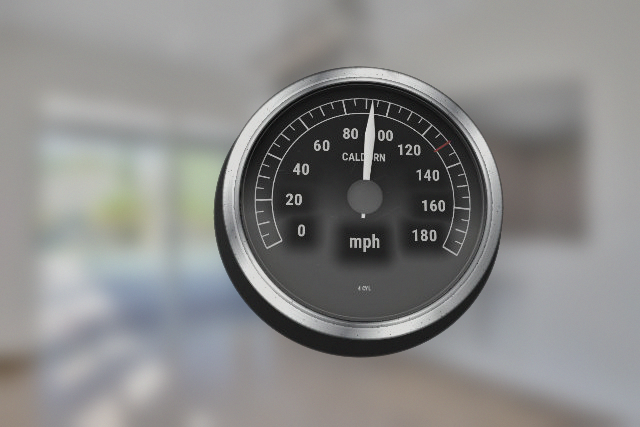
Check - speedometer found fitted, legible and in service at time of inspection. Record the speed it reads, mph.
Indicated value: 92.5 mph
